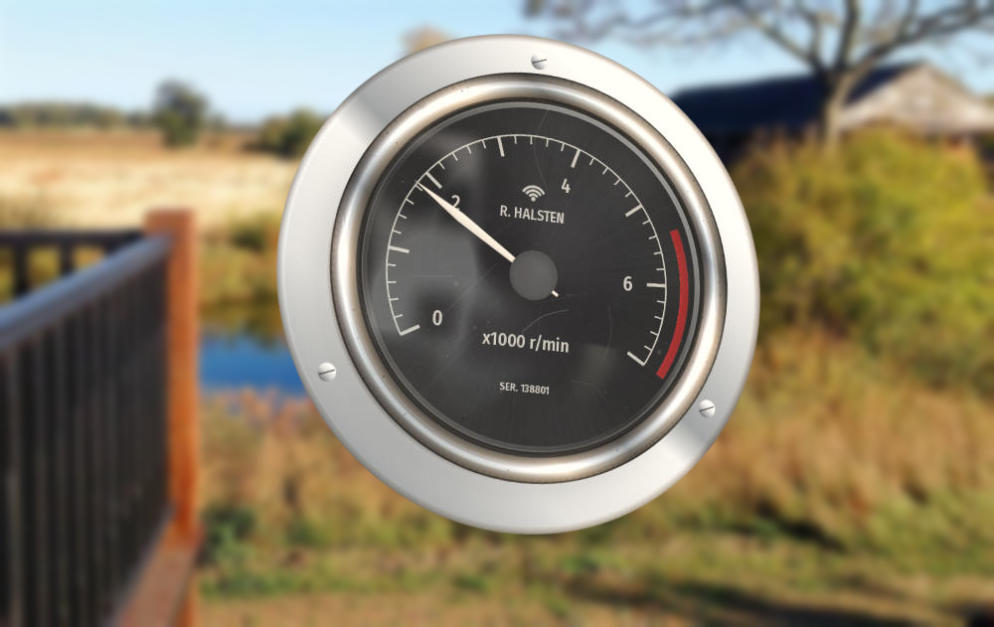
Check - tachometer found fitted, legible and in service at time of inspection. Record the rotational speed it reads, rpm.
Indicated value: 1800 rpm
